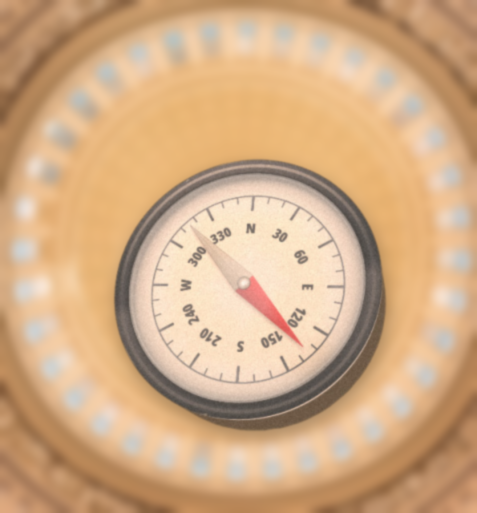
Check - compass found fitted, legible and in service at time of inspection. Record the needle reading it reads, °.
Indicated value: 135 °
